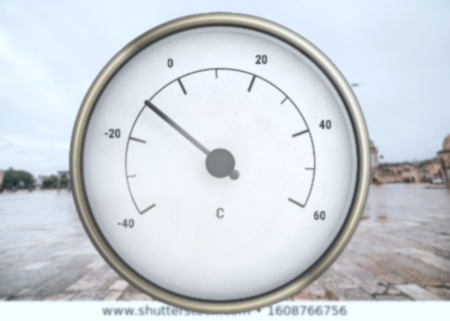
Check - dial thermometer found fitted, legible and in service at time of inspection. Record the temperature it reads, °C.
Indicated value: -10 °C
